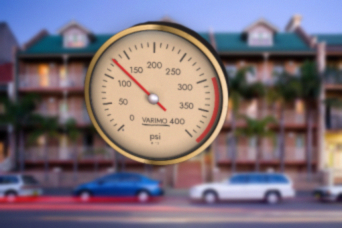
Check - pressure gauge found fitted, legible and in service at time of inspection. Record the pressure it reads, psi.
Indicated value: 130 psi
